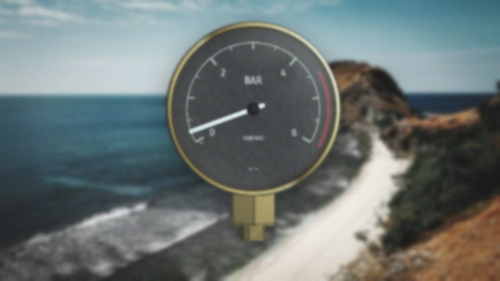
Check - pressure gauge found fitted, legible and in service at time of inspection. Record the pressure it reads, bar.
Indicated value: 0.25 bar
